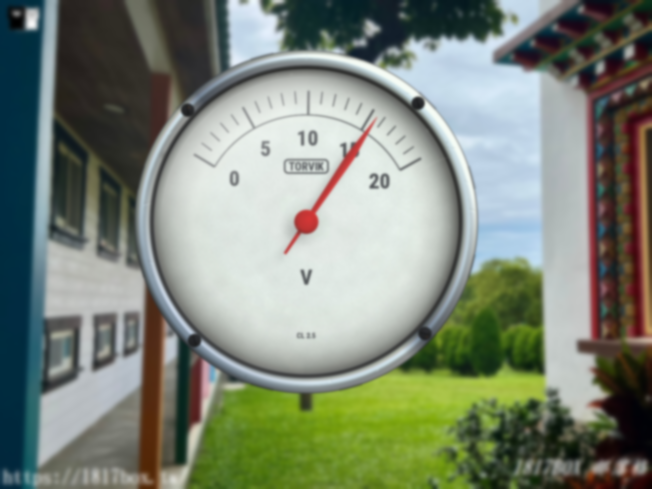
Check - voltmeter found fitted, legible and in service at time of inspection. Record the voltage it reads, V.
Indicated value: 15.5 V
